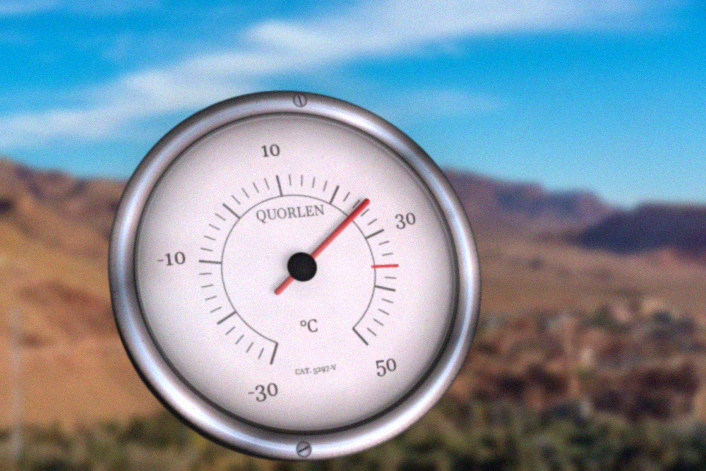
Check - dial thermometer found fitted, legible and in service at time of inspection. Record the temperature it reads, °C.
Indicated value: 25 °C
